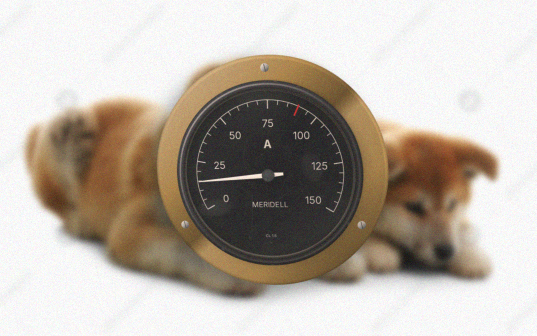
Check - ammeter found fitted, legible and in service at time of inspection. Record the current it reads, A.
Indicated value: 15 A
